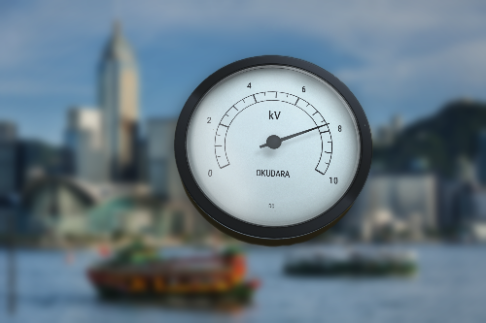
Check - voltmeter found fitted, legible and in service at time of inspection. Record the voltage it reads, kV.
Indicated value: 7.75 kV
